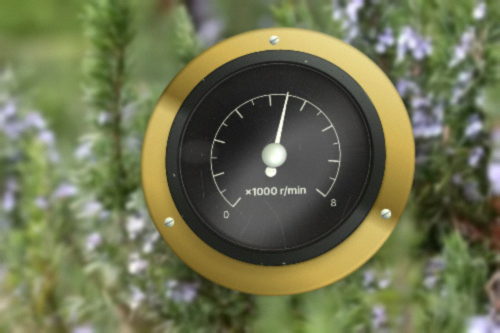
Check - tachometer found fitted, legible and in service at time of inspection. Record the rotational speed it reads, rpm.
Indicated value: 4500 rpm
